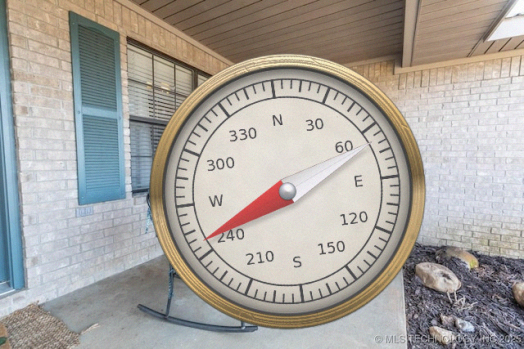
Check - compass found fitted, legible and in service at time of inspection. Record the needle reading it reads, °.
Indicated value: 247.5 °
